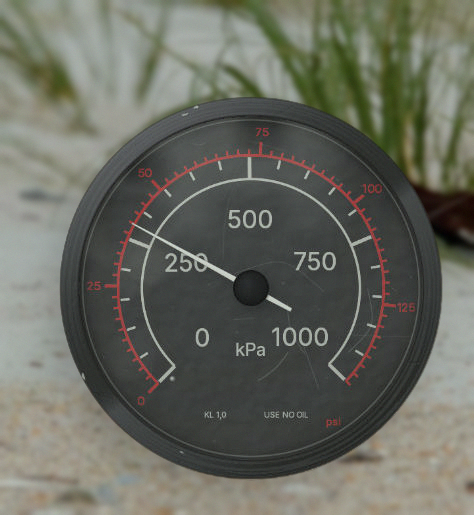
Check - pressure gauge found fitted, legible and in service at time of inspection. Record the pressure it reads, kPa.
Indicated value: 275 kPa
